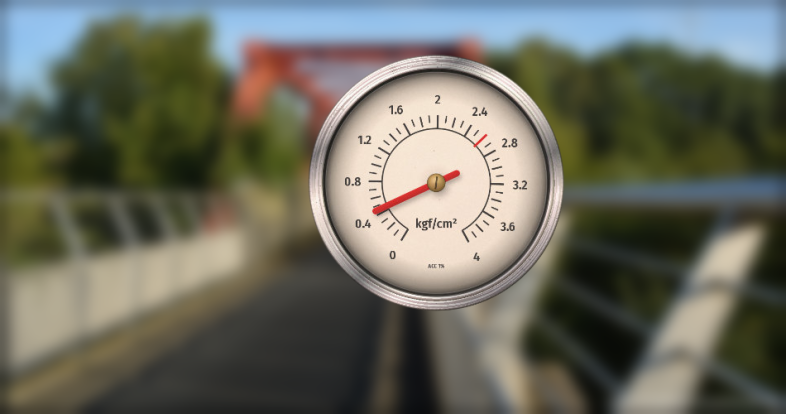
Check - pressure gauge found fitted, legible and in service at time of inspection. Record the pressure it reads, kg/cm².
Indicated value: 0.45 kg/cm²
